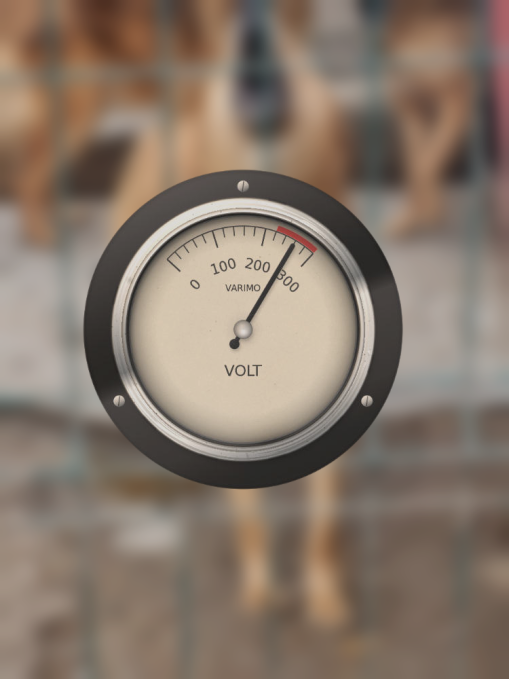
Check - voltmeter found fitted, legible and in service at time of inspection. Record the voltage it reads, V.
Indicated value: 260 V
